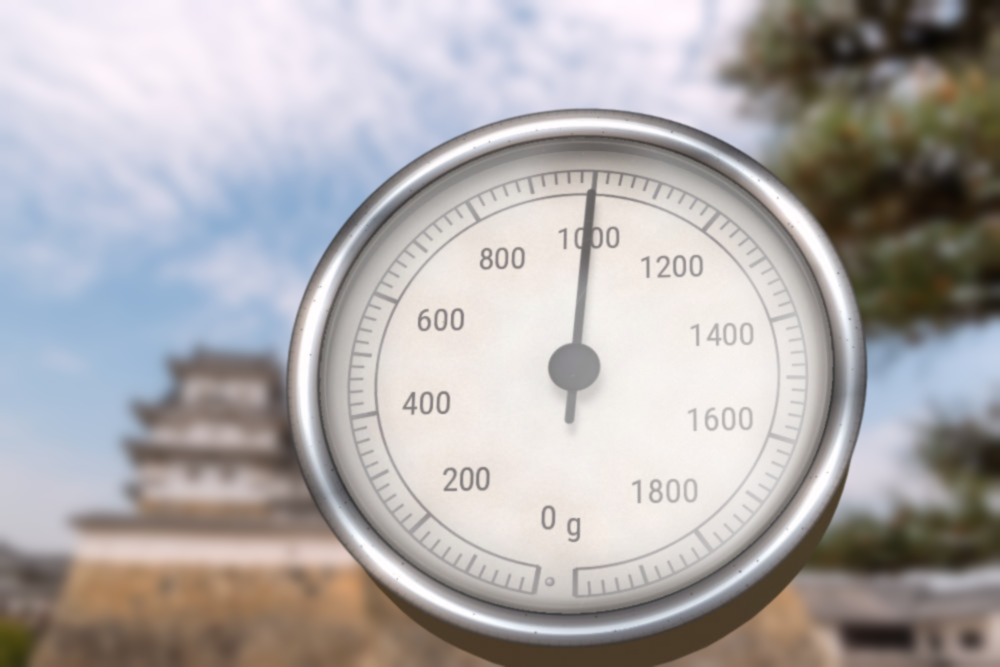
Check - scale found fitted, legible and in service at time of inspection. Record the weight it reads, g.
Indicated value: 1000 g
